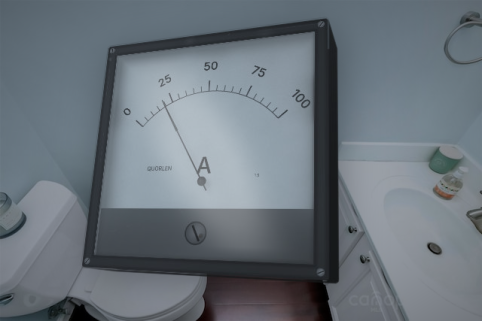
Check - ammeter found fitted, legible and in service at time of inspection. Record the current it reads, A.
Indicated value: 20 A
